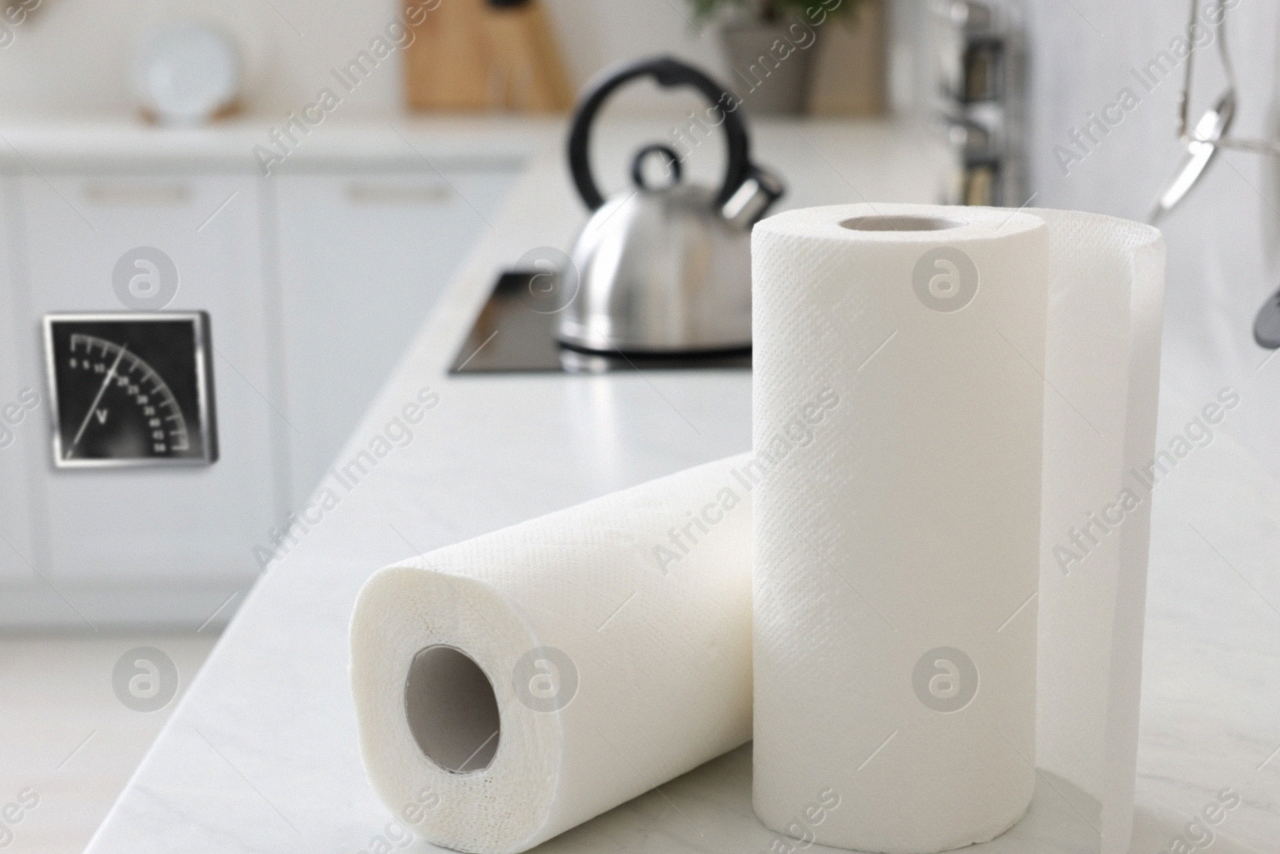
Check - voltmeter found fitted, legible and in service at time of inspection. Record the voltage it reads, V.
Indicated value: 15 V
